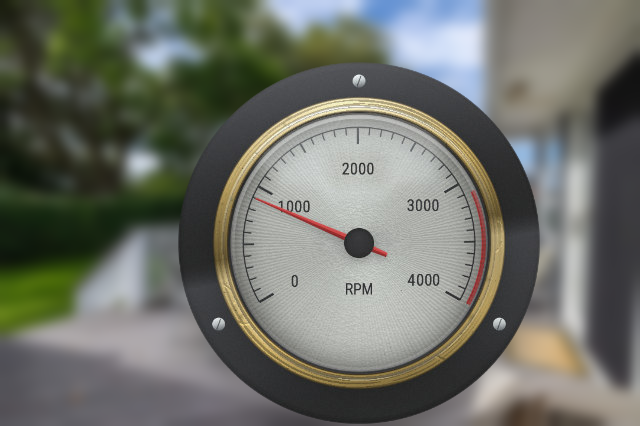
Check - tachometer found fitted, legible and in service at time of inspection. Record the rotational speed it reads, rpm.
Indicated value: 900 rpm
